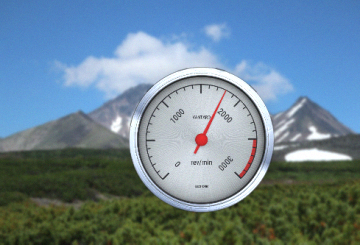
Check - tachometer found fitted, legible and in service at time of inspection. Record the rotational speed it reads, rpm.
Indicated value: 1800 rpm
